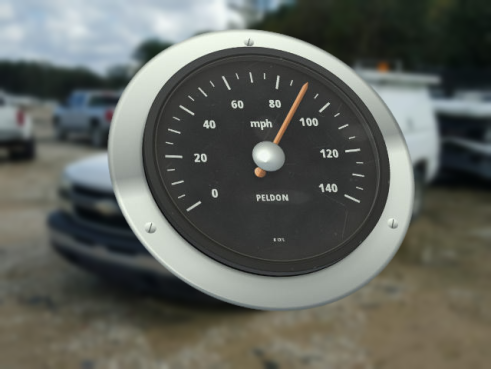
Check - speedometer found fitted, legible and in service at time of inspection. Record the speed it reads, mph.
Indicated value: 90 mph
